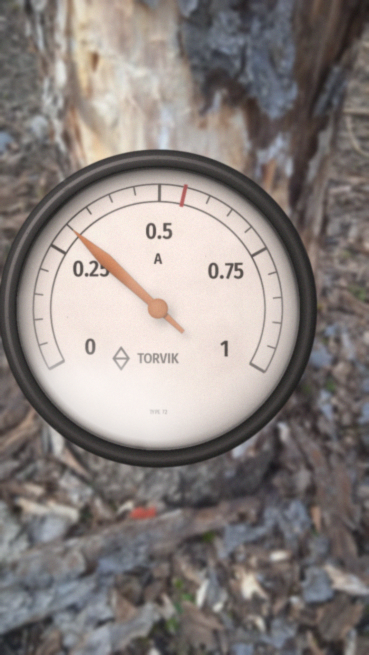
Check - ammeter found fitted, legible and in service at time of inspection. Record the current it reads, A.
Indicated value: 0.3 A
